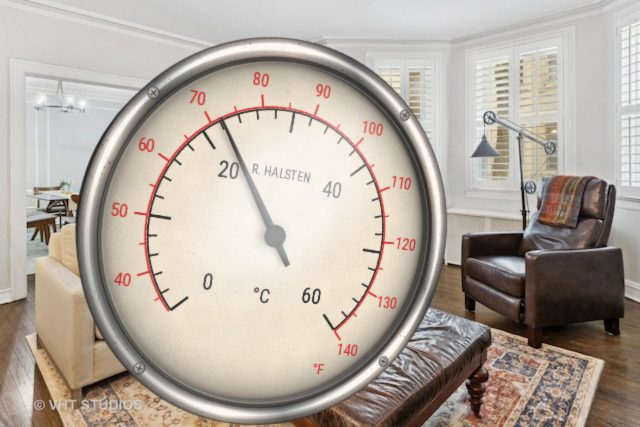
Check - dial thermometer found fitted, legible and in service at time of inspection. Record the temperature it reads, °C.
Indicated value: 22 °C
